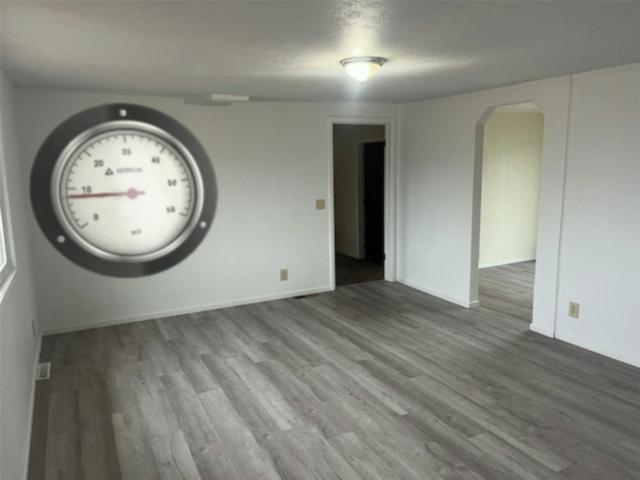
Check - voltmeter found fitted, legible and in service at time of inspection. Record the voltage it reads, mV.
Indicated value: 8 mV
